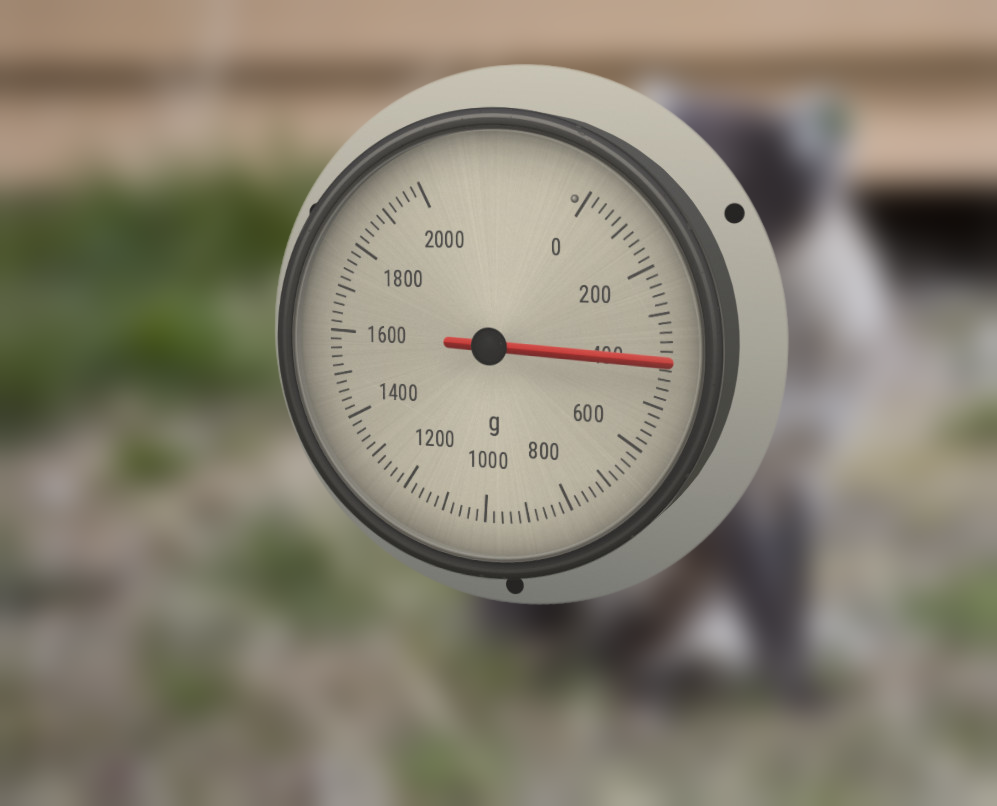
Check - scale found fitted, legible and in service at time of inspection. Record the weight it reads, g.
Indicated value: 400 g
